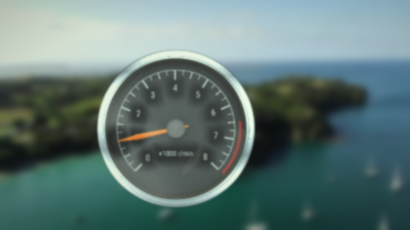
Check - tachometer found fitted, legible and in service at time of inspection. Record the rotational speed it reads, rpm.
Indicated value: 1000 rpm
